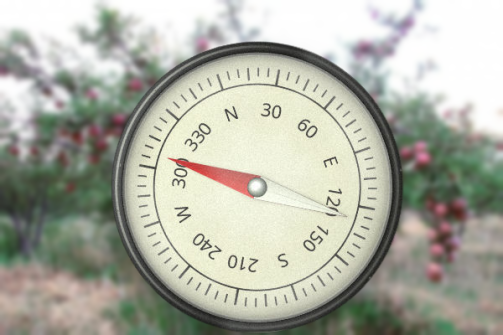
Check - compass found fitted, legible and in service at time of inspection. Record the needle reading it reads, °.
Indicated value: 307.5 °
